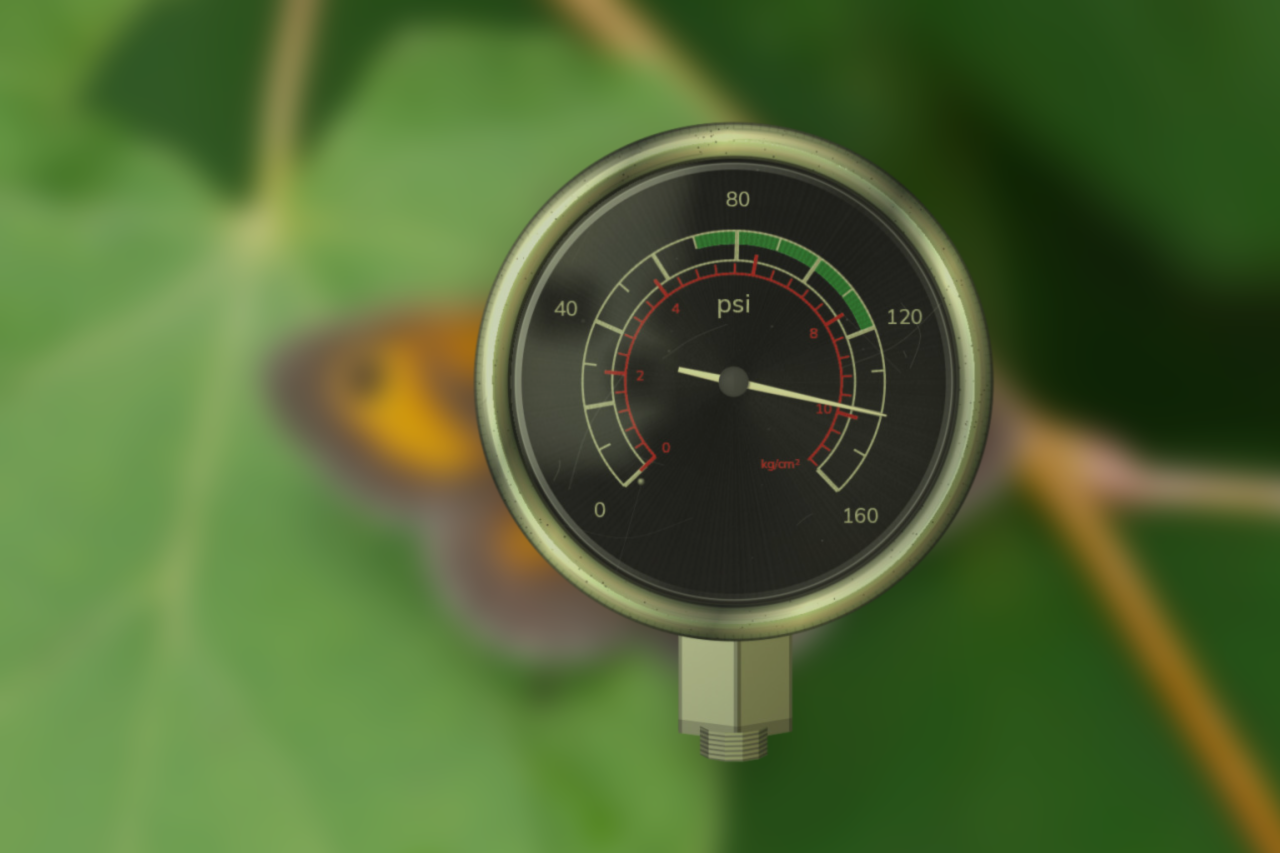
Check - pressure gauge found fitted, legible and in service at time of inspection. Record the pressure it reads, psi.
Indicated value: 140 psi
